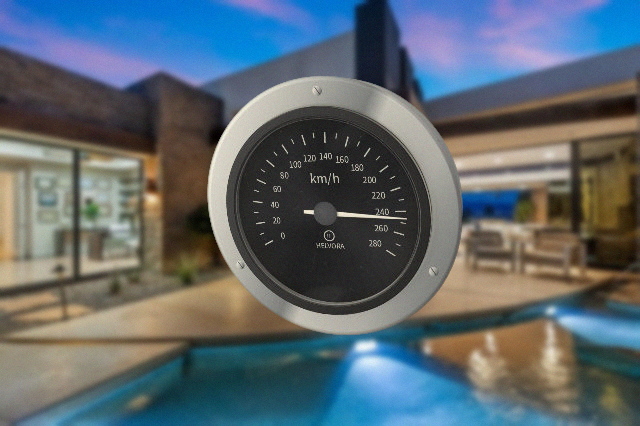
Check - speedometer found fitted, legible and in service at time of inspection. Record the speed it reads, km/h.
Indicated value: 245 km/h
